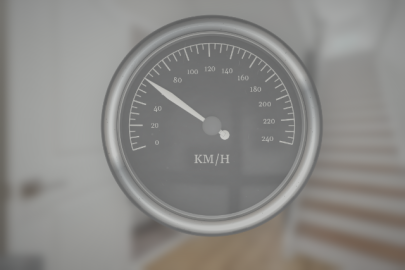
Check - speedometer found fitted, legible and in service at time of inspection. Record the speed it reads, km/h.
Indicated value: 60 km/h
